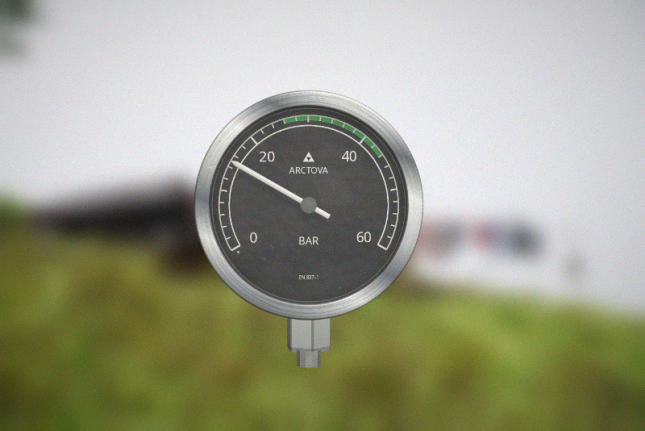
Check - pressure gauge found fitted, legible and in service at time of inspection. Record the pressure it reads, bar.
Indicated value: 15 bar
